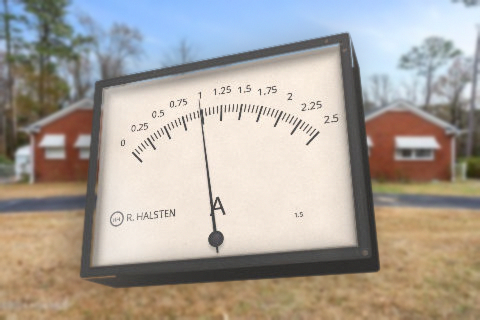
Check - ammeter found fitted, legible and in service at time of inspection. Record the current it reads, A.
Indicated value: 1 A
